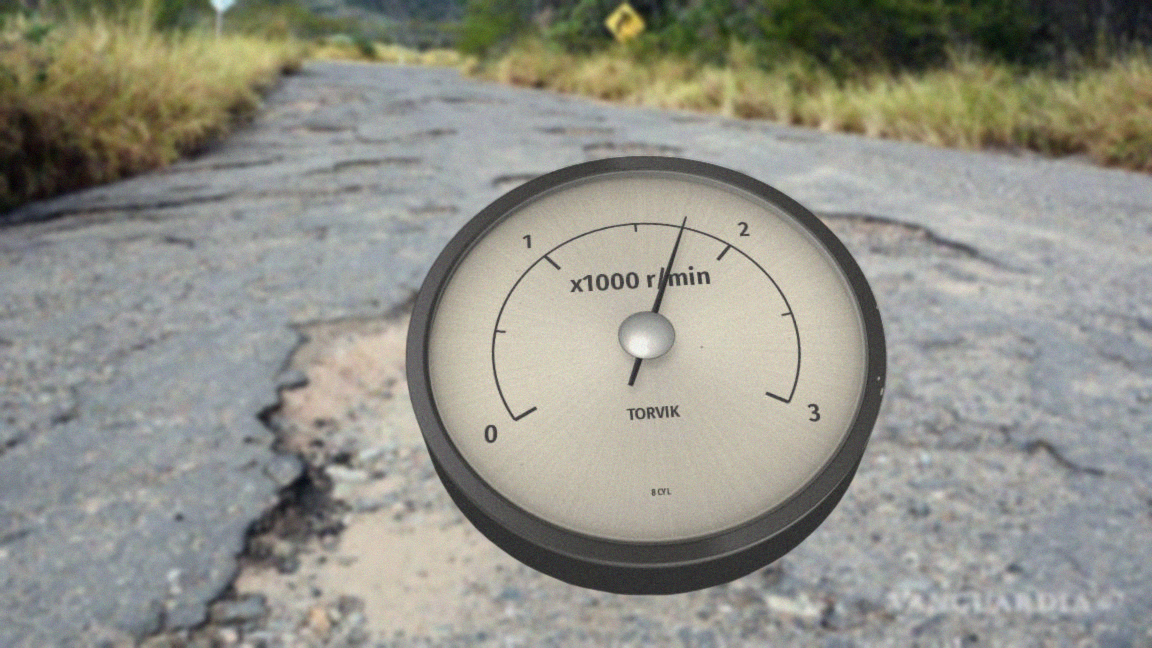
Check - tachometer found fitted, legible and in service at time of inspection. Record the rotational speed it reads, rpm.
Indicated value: 1750 rpm
